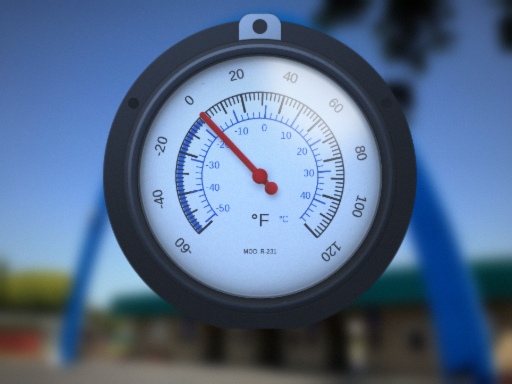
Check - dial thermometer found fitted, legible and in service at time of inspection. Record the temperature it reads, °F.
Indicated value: 0 °F
